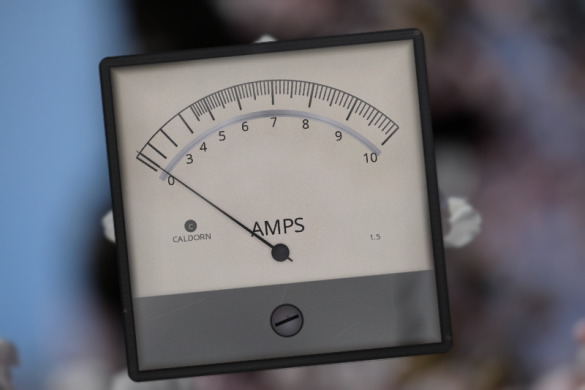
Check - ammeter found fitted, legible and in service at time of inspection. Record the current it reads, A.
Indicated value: 1 A
